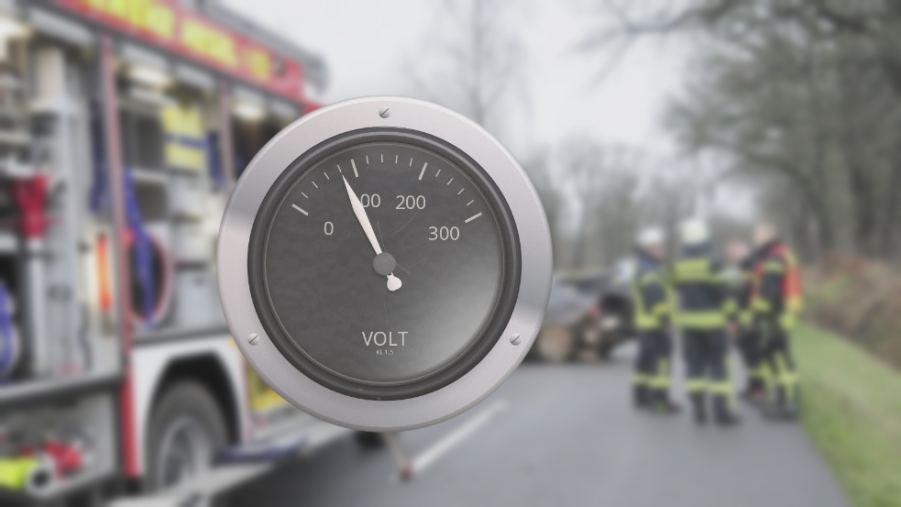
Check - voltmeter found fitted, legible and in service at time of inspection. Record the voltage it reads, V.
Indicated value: 80 V
